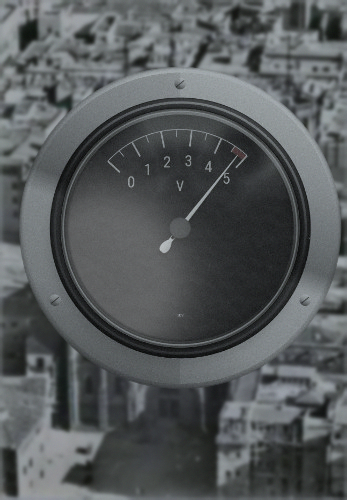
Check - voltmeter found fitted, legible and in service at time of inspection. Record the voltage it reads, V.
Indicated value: 4.75 V
